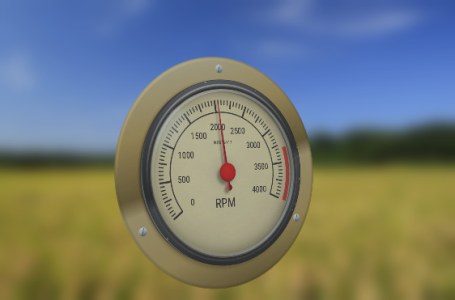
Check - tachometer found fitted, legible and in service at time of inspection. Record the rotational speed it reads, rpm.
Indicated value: 2000 rpm
